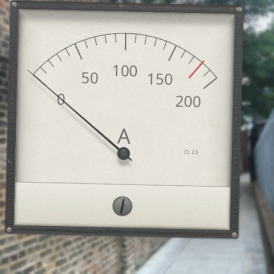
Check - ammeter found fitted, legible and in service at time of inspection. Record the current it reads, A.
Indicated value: 0 A
